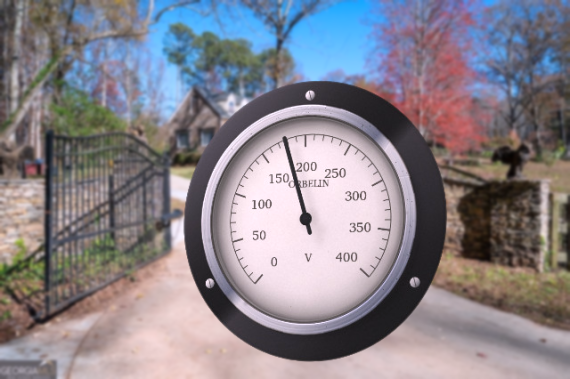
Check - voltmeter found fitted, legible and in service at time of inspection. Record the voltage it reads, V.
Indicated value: 180 V
